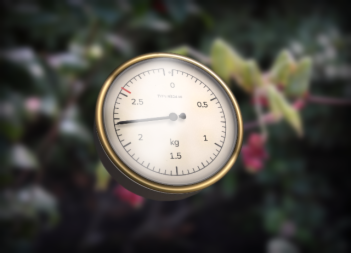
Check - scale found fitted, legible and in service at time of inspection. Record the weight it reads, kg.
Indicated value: 2.2 kg
